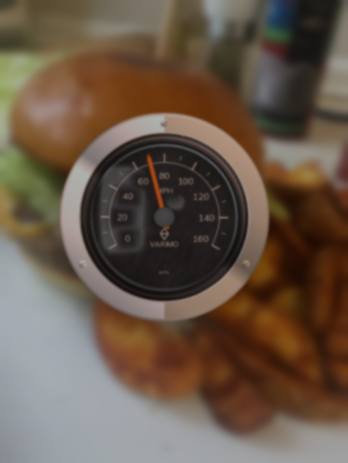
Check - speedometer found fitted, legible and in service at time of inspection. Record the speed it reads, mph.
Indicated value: 70 mph
